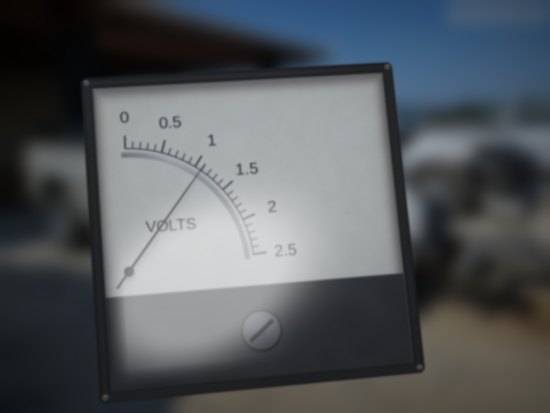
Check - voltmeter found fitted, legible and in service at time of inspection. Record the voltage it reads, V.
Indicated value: 1.1 V
